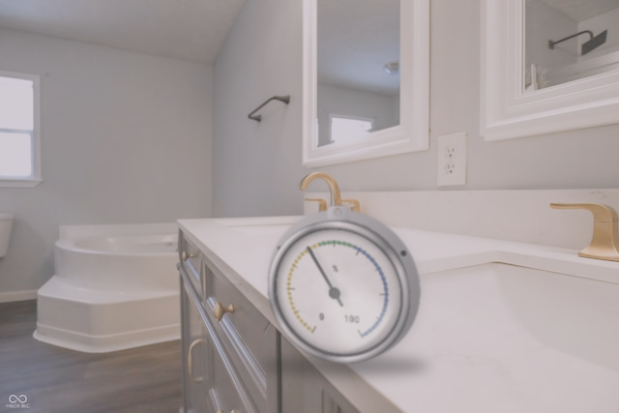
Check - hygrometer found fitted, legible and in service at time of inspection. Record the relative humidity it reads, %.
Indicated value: 40 %
